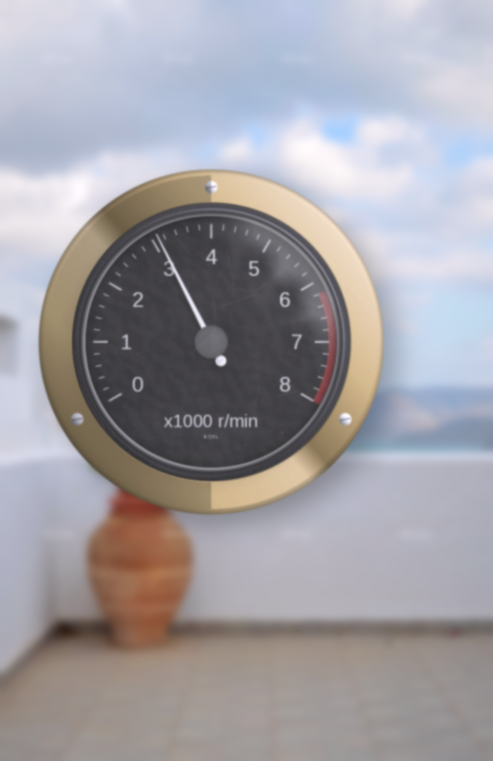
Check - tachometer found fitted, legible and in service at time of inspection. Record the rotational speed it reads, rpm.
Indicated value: 3100 rpm
